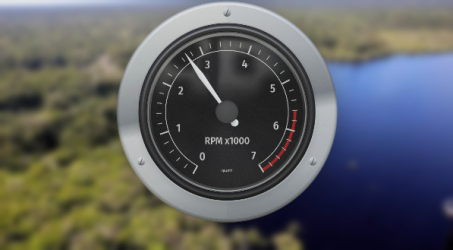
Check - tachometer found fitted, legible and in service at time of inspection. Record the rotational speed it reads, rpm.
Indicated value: 2700 rpm
